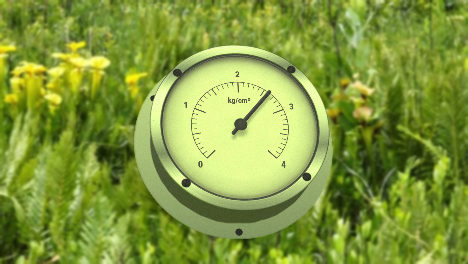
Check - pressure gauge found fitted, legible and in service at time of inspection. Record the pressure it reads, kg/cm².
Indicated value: 2.6 kg/cm²
